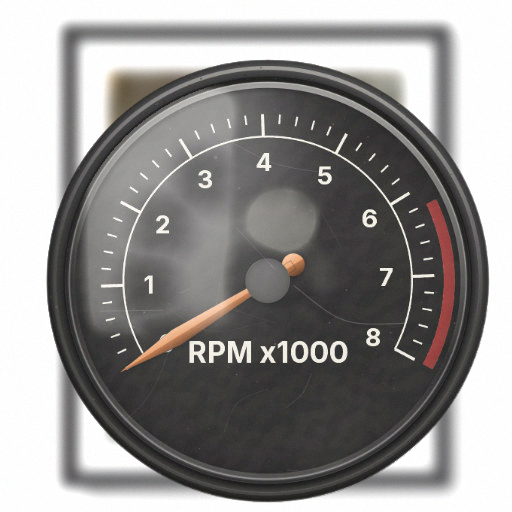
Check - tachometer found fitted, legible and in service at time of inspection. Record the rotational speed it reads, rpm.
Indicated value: 0 rpm
